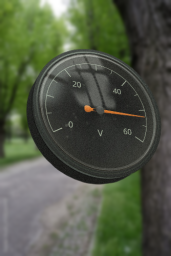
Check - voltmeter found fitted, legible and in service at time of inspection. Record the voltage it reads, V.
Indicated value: 52.5 V
